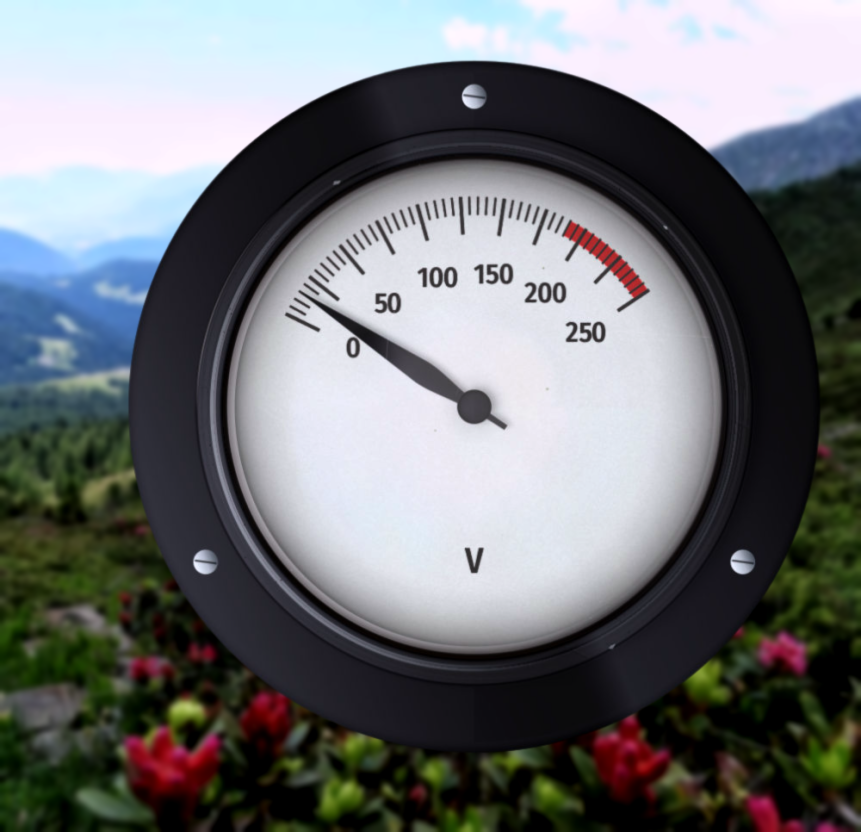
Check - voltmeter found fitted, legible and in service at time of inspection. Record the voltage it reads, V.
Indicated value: 15 V
